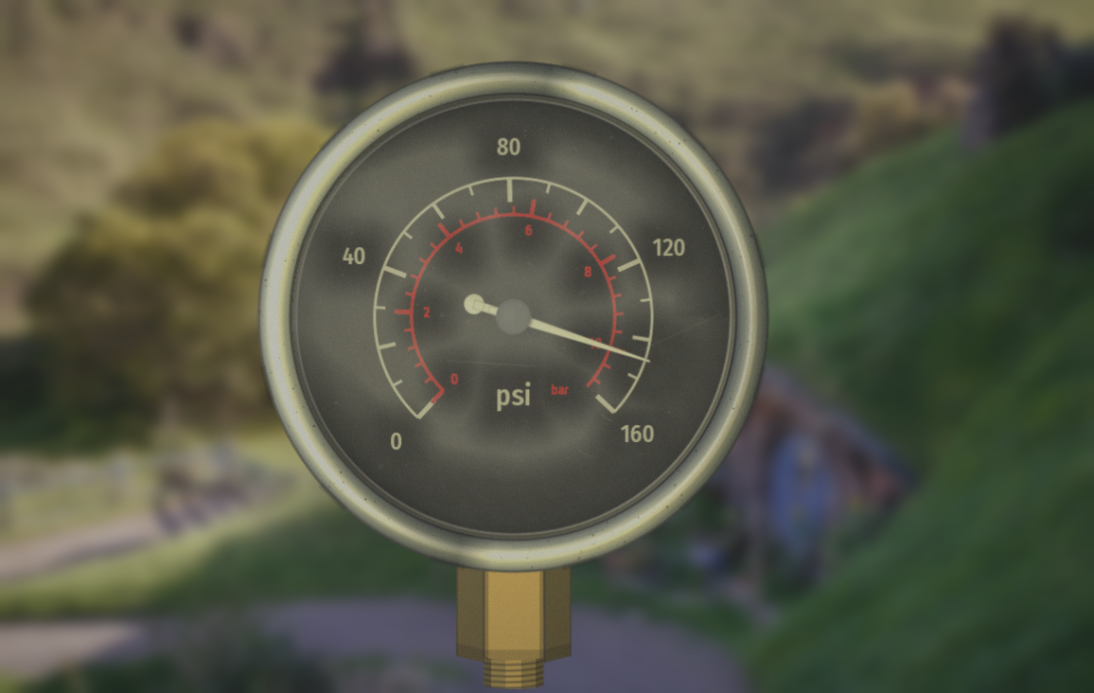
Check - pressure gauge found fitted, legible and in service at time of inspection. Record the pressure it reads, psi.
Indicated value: 145 psi
